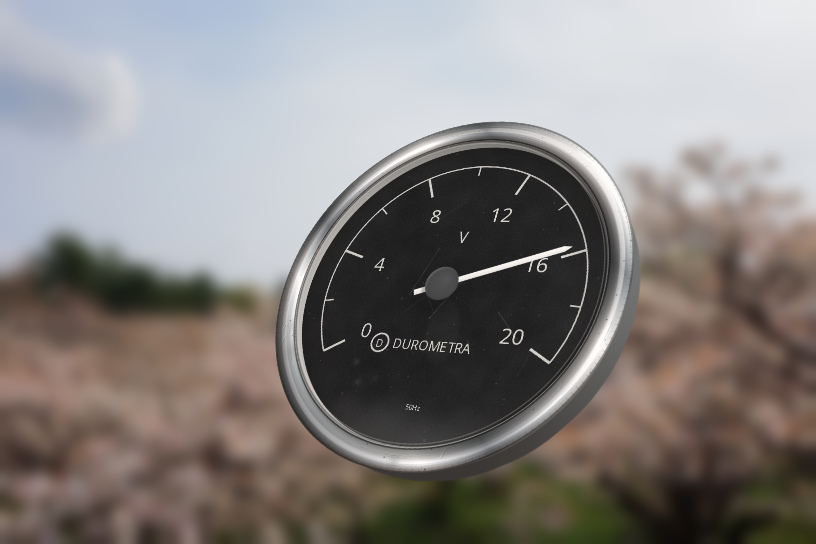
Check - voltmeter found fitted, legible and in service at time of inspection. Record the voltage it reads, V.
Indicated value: 16 V
